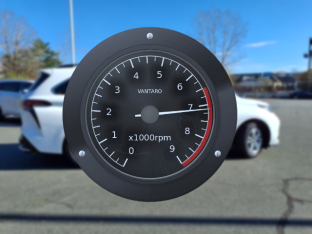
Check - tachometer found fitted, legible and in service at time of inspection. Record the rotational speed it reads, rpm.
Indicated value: 7125 rpm
